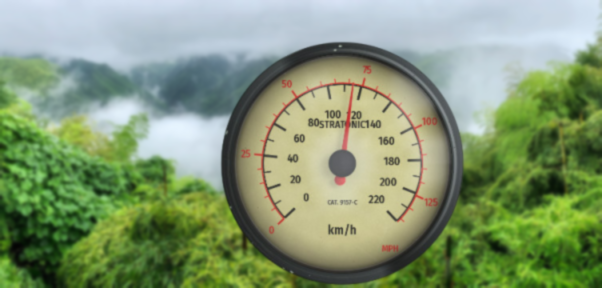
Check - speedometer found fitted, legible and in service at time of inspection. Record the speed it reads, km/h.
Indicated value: 115 km/h
